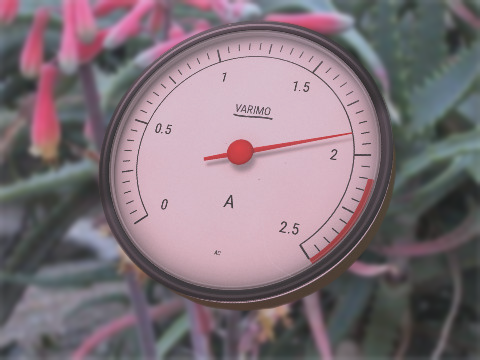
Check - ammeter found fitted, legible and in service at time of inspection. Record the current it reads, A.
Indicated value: 1.9 A
